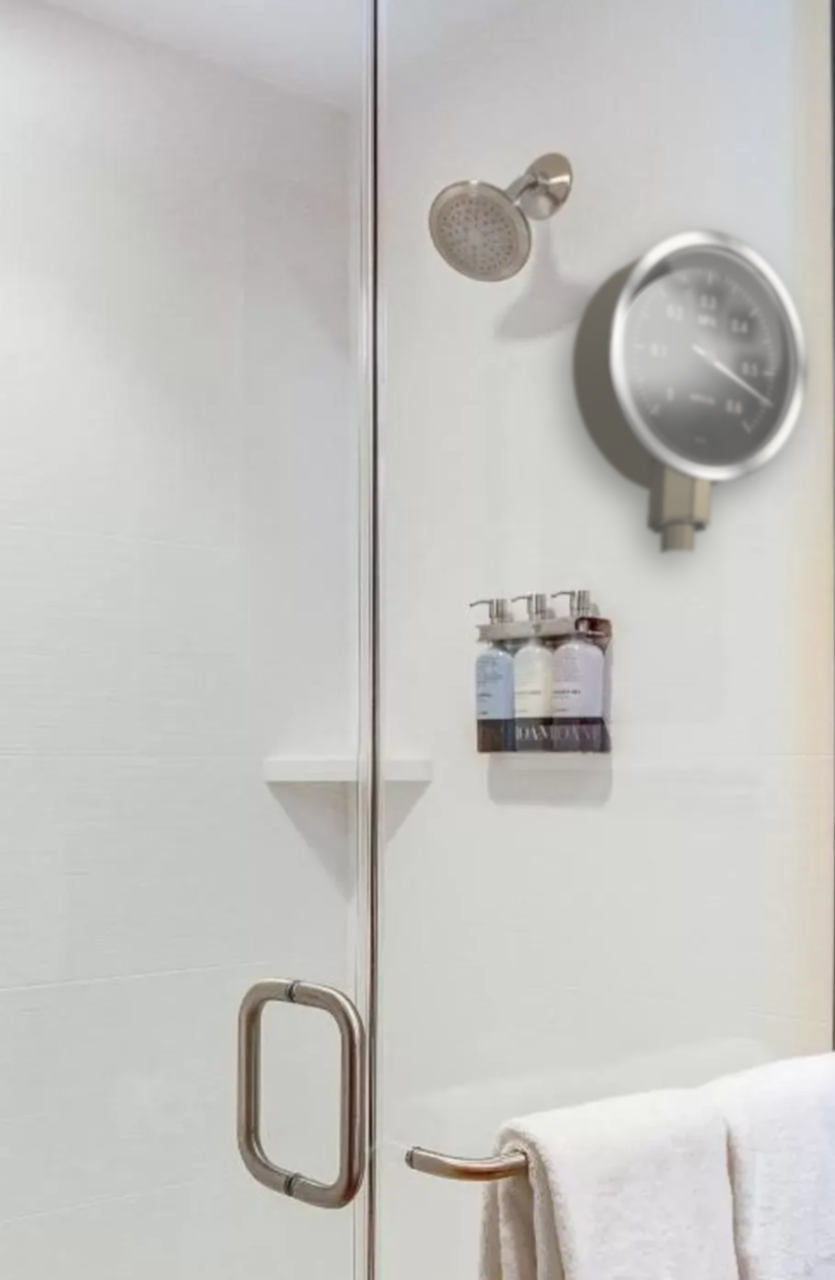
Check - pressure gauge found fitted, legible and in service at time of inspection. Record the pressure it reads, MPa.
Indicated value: 0.55 MPa
